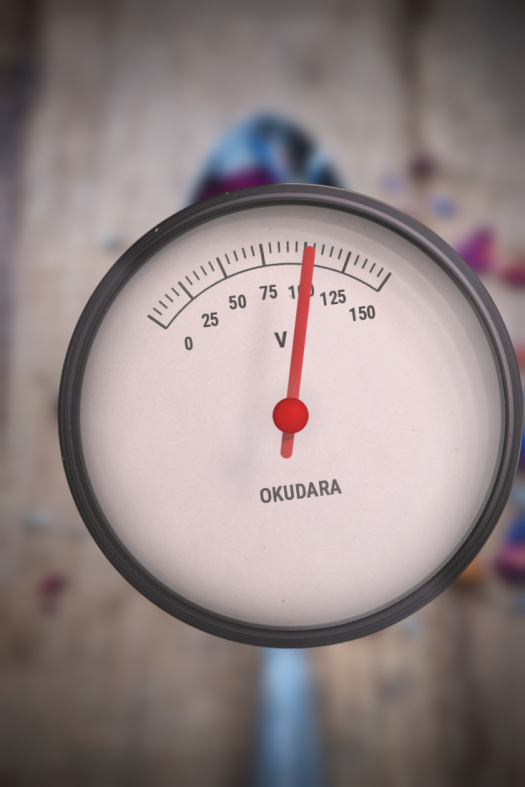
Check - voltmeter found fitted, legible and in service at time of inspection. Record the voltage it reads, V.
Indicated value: 102.5 V
